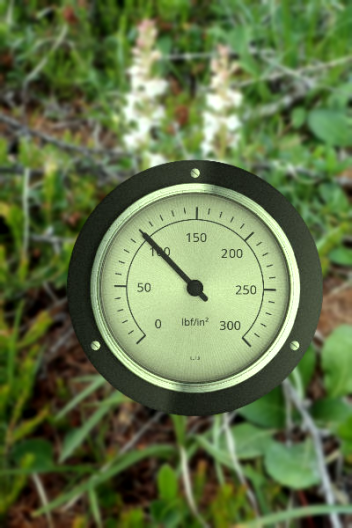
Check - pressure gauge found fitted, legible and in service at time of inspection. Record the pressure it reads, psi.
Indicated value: 100 psi
